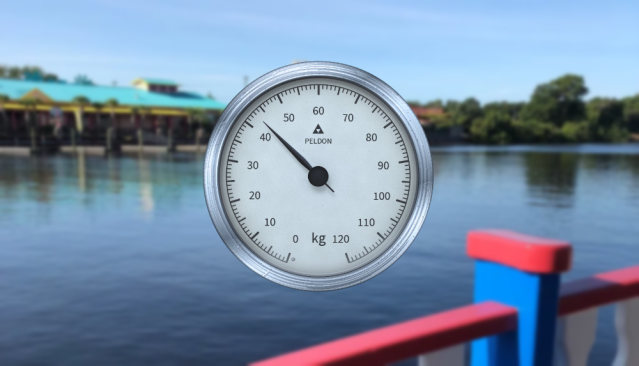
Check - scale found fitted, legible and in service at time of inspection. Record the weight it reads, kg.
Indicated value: 43 kg
